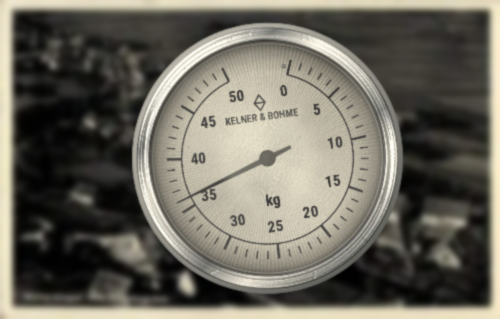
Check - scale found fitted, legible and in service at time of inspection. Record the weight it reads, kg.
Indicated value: 36 kg
